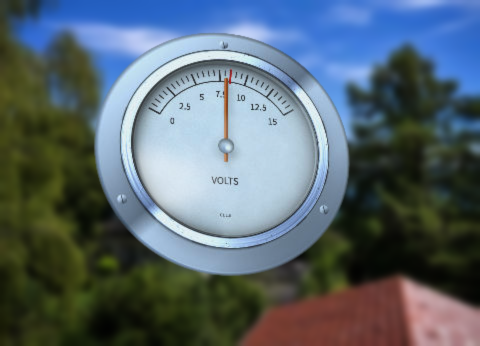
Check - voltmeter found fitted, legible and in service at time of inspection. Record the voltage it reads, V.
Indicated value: 8 V
